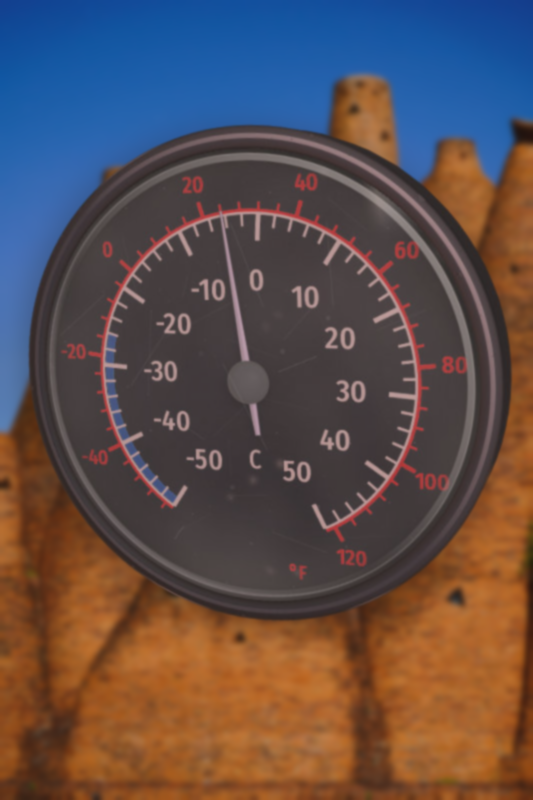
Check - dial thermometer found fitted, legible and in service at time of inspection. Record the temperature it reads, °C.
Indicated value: -4 °C
